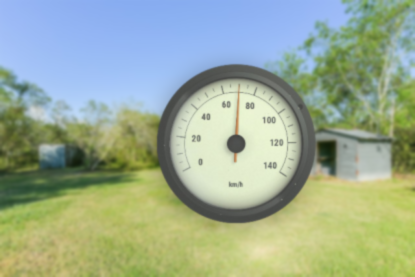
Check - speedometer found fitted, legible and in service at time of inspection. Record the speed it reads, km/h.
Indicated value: 70 km/h
